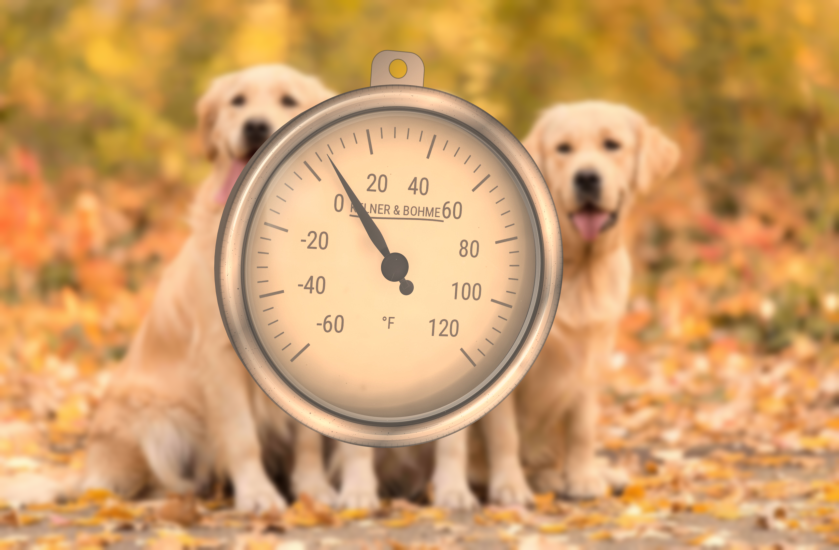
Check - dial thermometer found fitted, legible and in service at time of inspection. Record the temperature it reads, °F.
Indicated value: 6 °F
